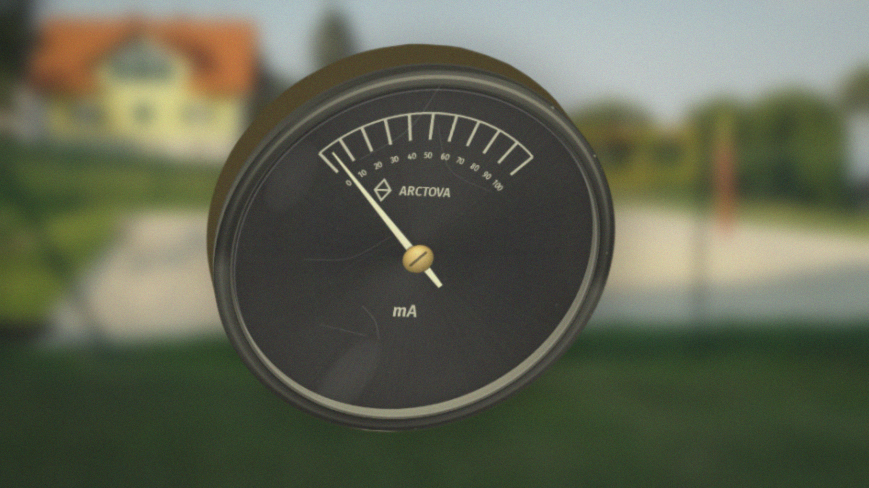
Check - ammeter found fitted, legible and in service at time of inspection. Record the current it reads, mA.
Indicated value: 5 mA
